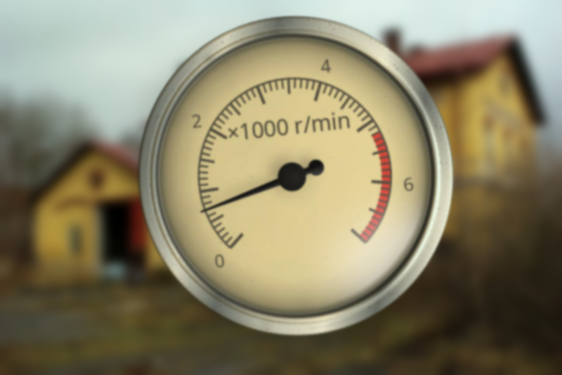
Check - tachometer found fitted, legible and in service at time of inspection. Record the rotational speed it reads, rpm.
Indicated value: 700 rpm
